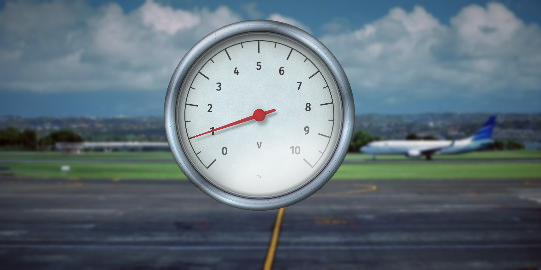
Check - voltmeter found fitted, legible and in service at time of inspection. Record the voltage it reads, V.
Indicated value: 1 V
